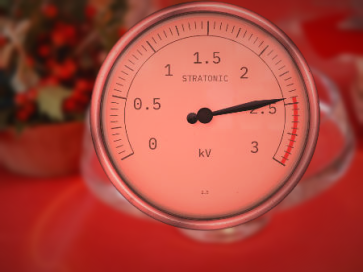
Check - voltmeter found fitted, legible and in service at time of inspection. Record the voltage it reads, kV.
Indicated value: 2.45 kV
